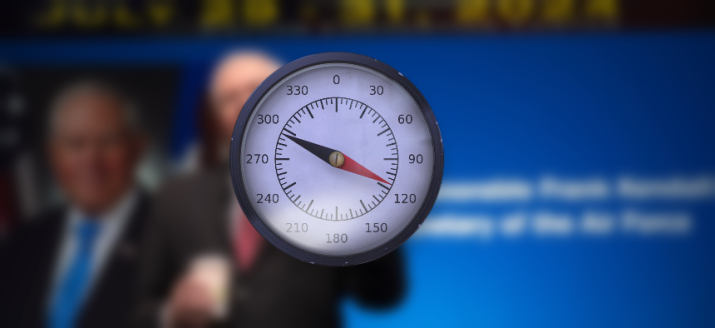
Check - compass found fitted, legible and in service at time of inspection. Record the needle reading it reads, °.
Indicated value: 115 °
